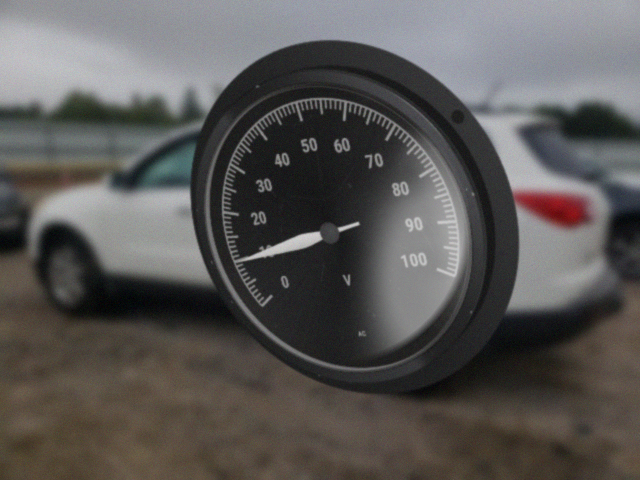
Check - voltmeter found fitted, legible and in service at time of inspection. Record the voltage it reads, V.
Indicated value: 10 V
